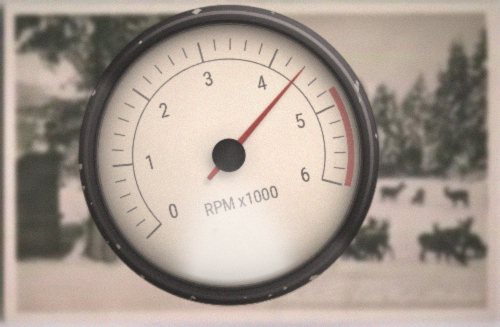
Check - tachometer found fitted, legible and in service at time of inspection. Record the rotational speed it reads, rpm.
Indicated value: 4400 rpm
